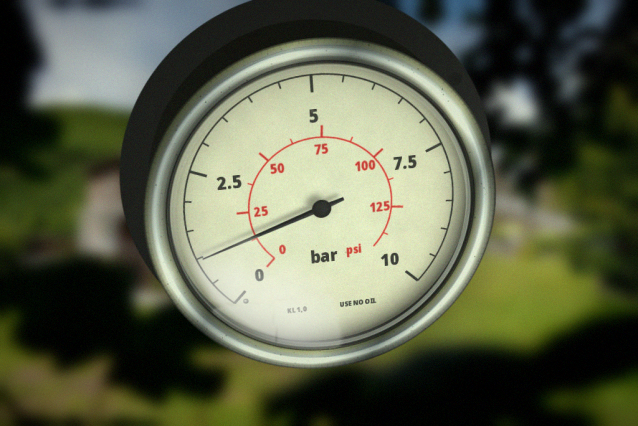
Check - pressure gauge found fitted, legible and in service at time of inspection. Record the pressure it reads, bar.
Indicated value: 1 bar
